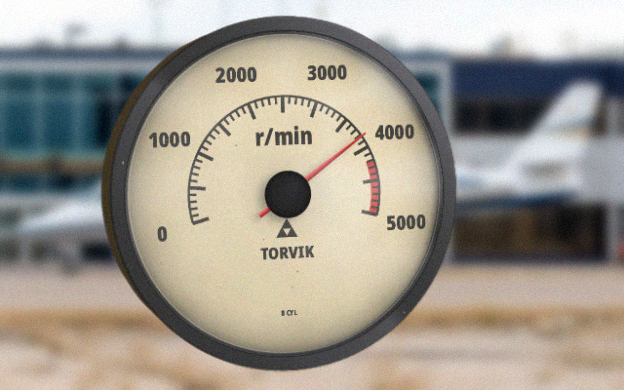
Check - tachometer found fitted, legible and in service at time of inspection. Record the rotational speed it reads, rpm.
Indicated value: 3800 rpm
